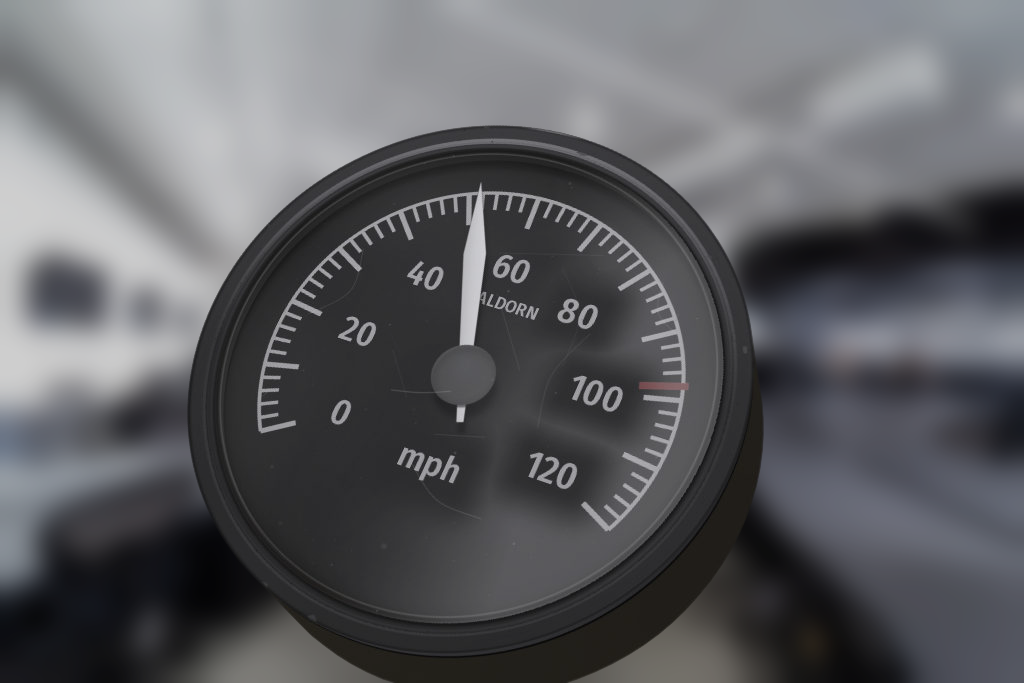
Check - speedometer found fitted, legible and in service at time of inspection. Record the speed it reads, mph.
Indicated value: 52 mph
